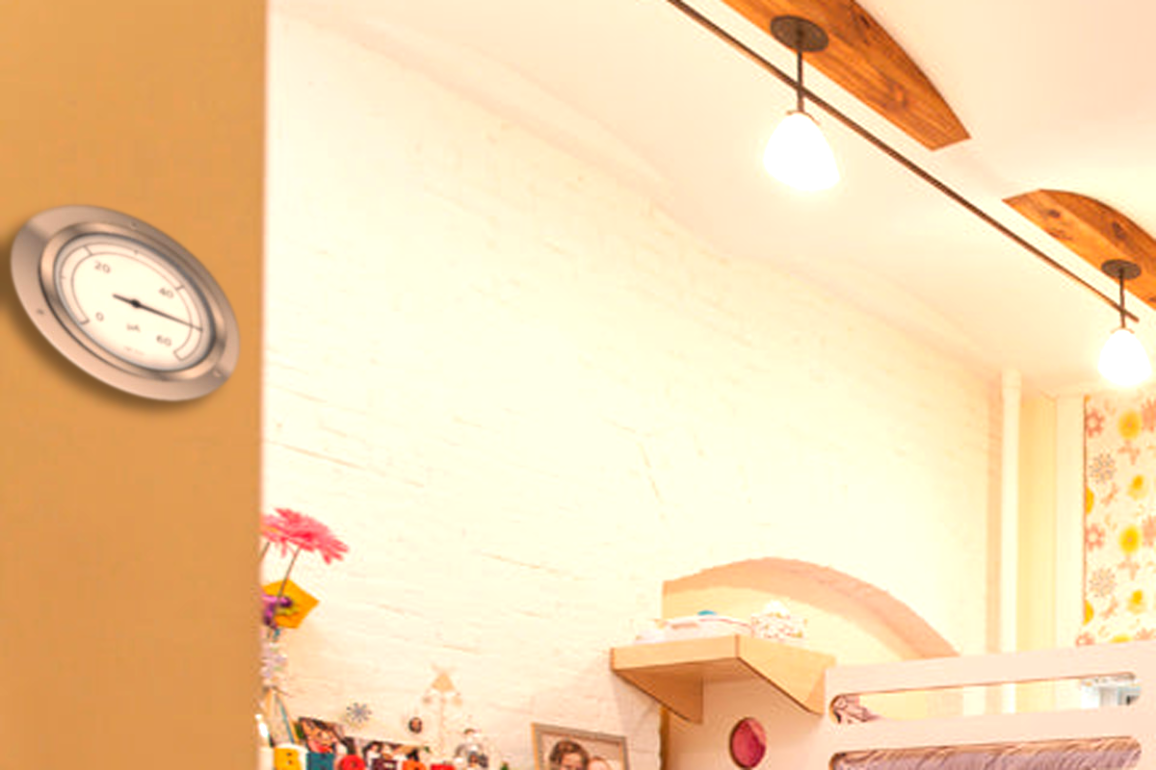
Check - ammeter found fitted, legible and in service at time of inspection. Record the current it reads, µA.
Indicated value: 50 µA
